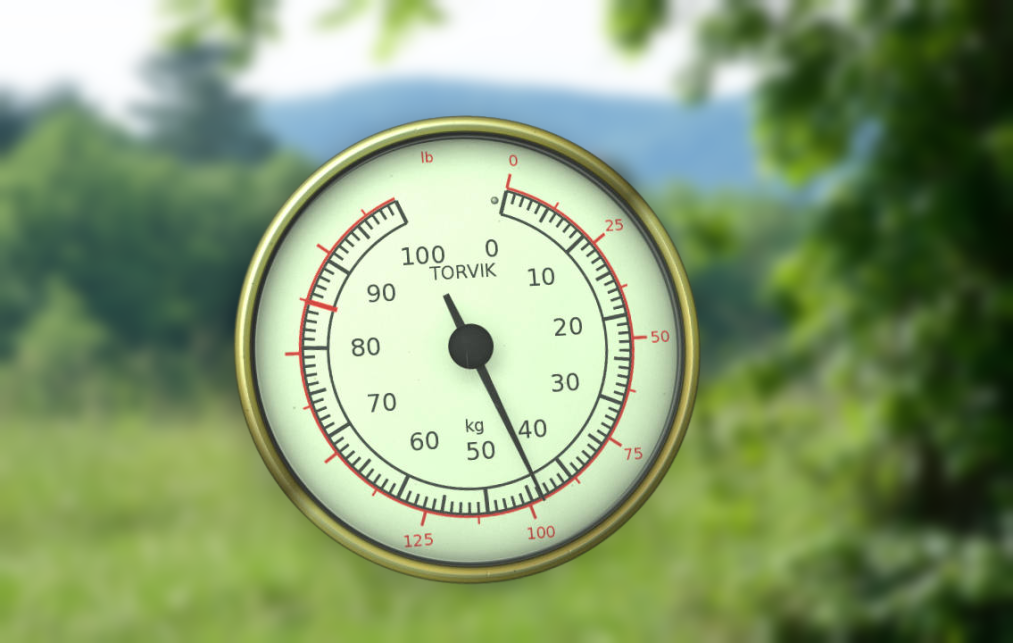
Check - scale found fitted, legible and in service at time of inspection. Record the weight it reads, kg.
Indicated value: 44 kg
